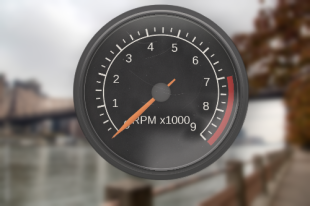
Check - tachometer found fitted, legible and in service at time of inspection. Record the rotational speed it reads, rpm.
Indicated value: 0 rpm
